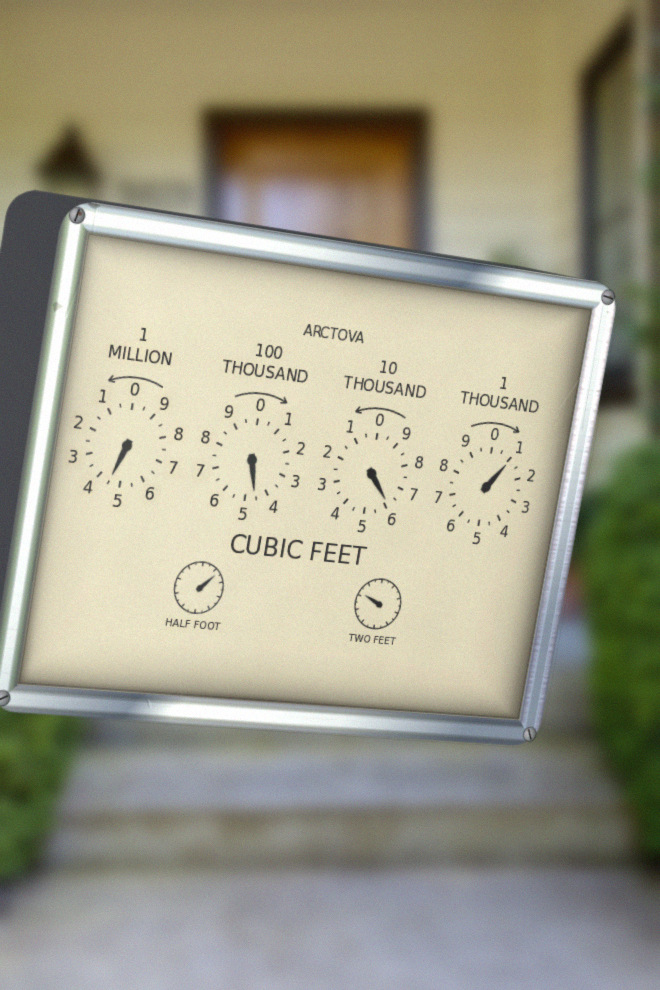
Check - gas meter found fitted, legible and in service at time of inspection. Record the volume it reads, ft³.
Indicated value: 446100 ft³
